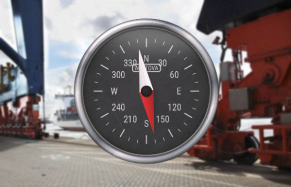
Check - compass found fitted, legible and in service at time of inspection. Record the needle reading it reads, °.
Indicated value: 170 °
